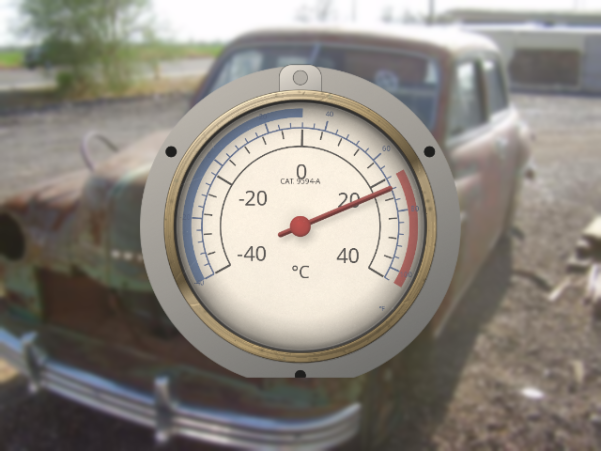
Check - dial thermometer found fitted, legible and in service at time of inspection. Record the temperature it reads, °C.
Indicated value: 22 °C
